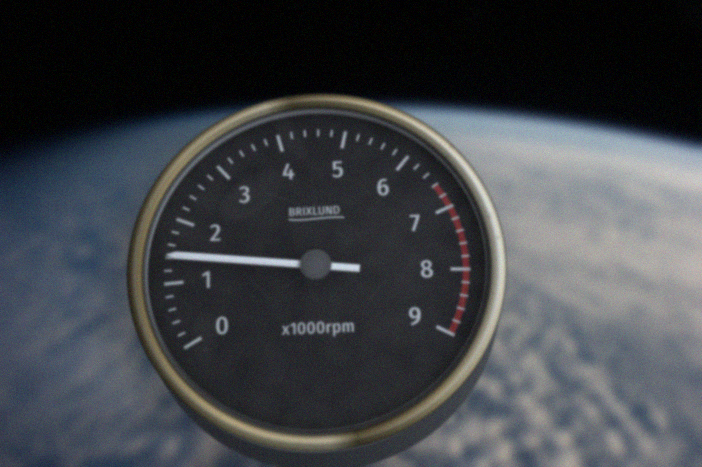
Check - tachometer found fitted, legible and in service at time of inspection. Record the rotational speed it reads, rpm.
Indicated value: 1400 rpm
